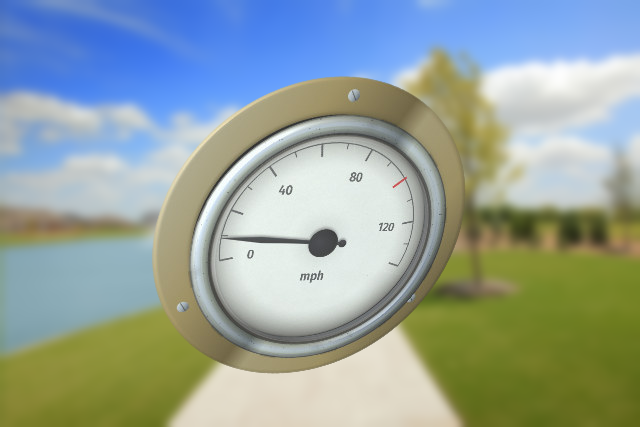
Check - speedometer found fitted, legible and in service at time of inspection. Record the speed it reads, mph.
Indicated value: 10 mph
